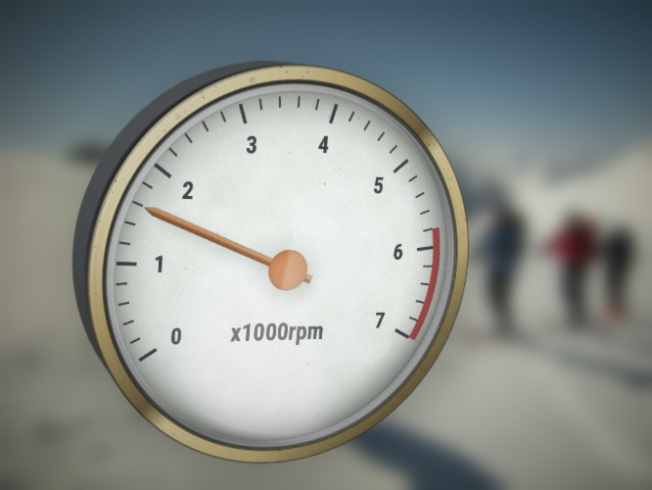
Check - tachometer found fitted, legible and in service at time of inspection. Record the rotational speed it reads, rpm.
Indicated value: 1600 rpm
